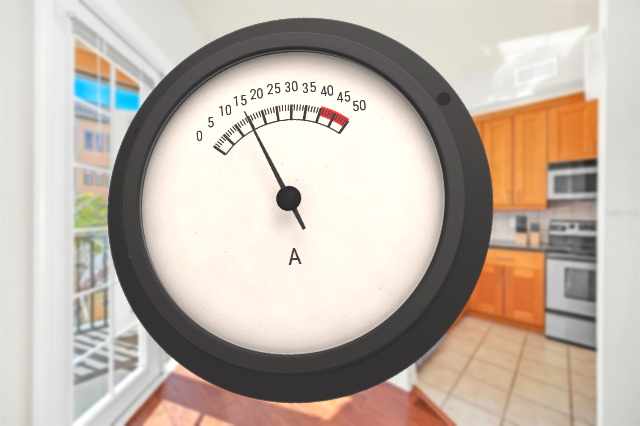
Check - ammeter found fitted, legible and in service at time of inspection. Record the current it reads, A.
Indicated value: 15 A
